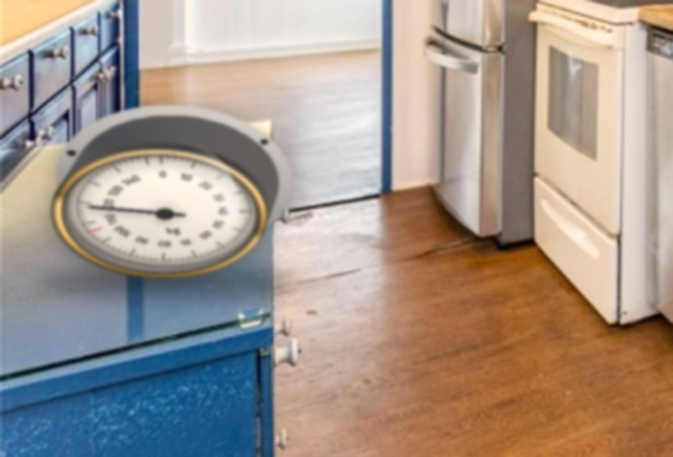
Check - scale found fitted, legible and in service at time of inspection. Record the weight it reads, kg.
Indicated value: 120 kg
